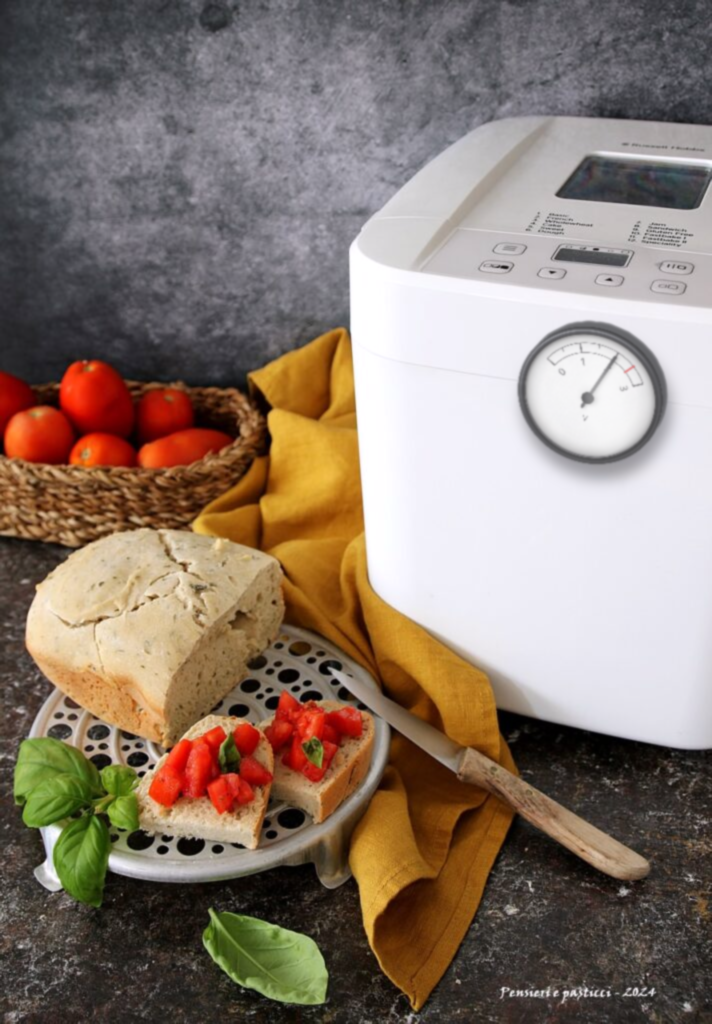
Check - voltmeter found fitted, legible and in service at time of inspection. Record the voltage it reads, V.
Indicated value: 2 V
